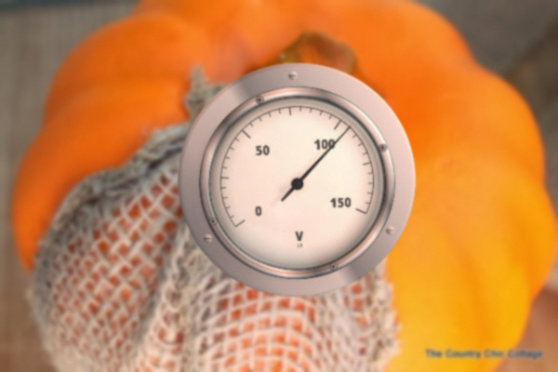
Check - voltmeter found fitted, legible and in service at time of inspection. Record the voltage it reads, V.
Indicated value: 105 V
